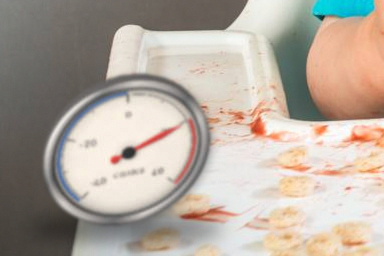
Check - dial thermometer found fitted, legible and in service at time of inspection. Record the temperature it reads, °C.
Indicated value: 20 °C
